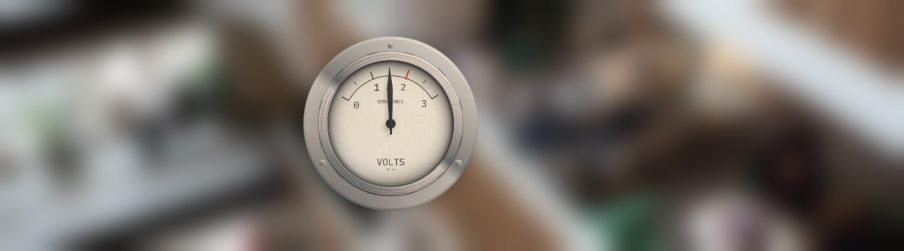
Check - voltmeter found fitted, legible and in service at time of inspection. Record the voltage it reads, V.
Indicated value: 1.5 V
